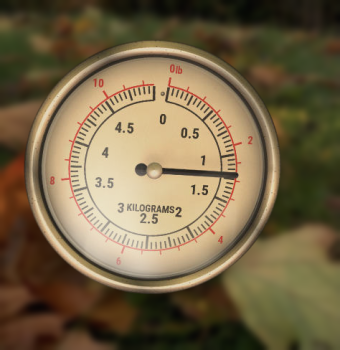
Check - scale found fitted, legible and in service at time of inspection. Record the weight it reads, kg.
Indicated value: 1.2 kg
